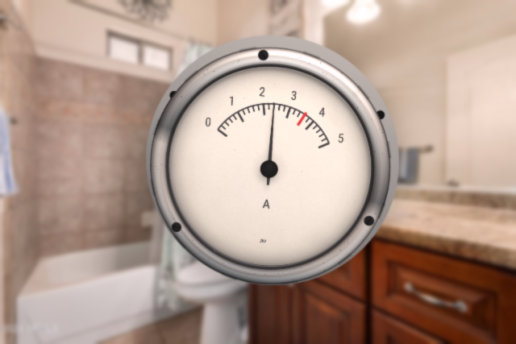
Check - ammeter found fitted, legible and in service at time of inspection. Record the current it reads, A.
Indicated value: 2.4 A
